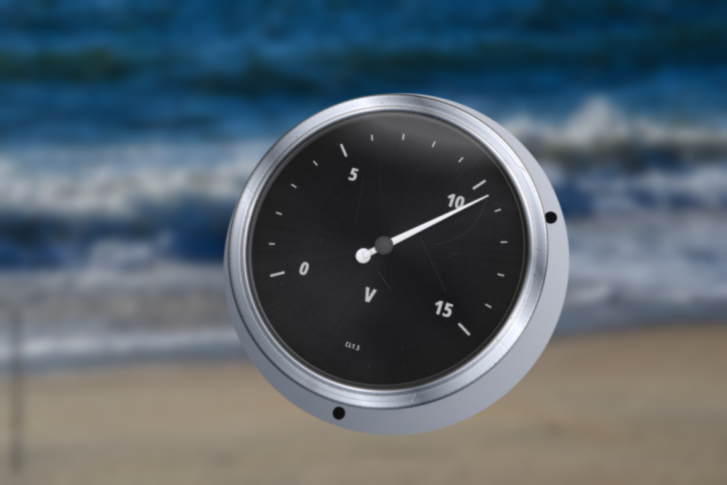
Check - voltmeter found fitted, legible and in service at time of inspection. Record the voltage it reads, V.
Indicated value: 10.5 V
